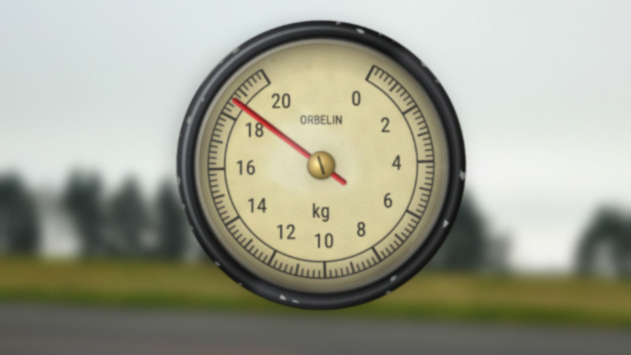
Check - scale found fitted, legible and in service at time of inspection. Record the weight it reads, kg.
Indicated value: 18.6 kg
